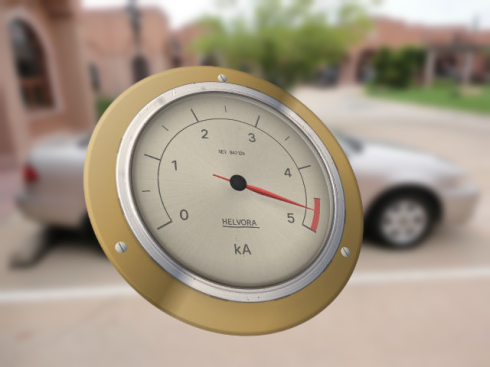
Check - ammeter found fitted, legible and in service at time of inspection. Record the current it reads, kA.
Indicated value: 4.75 kA
